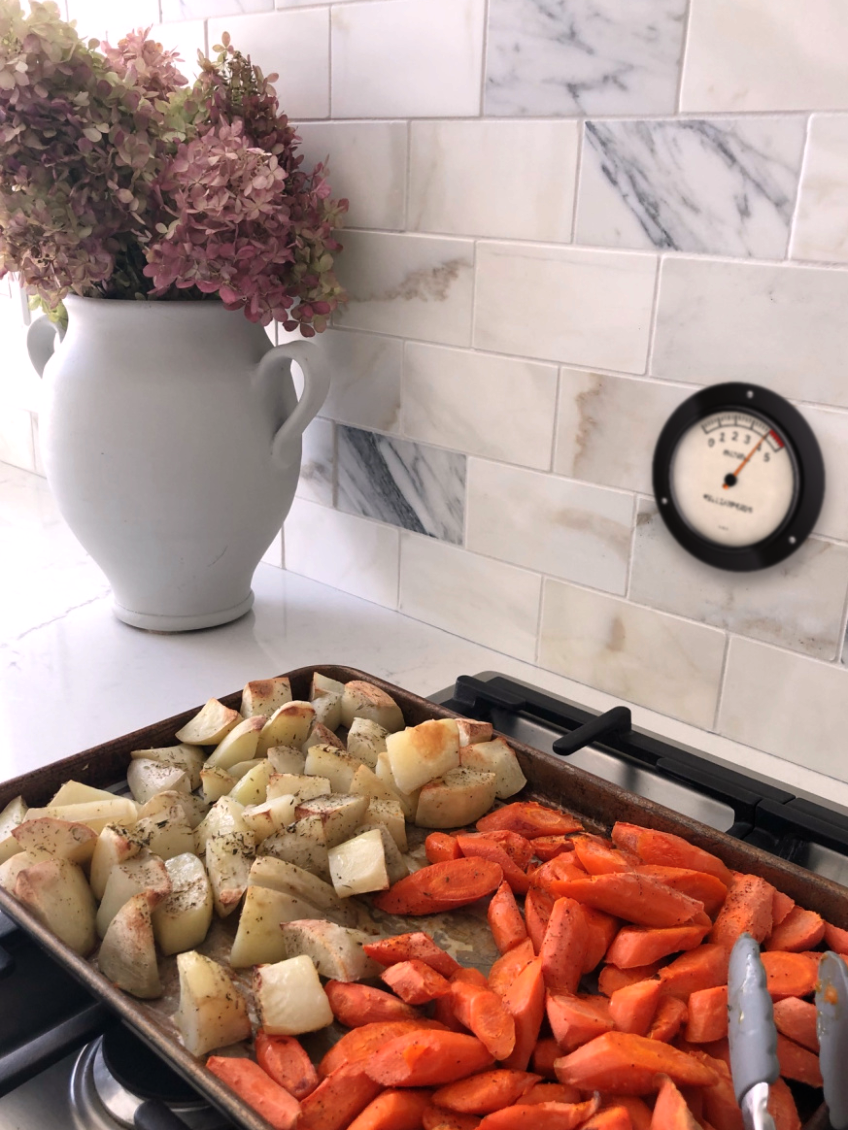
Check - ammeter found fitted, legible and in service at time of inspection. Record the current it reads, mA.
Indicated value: 4 mA
